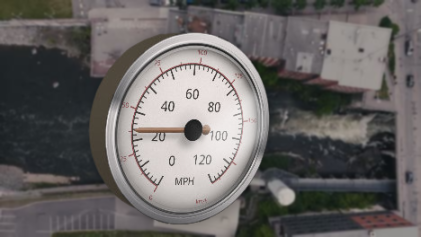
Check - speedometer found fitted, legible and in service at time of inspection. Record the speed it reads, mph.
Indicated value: 24 mph
